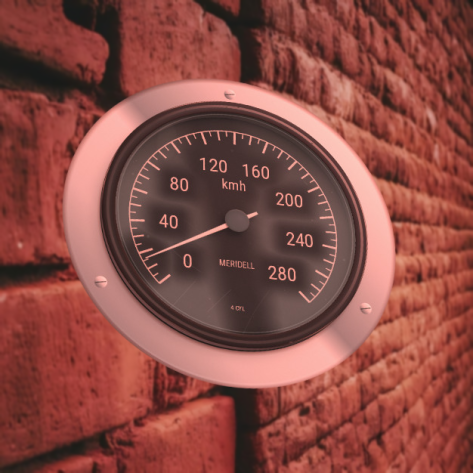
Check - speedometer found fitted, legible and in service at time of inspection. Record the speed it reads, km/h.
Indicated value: 15 km/h
